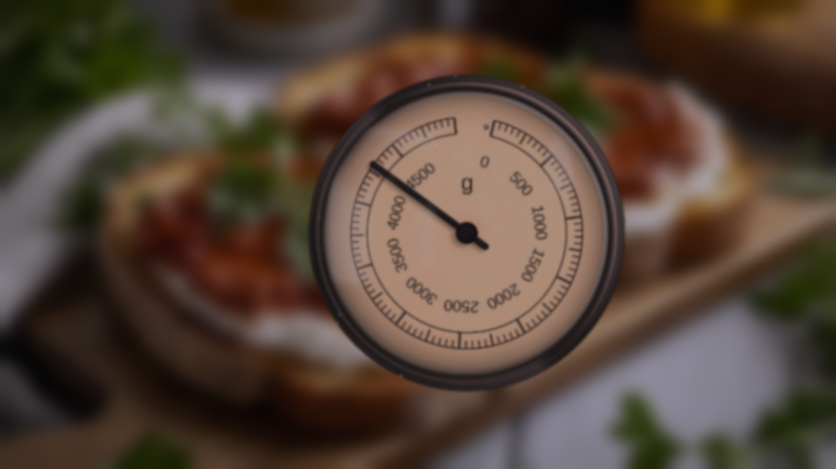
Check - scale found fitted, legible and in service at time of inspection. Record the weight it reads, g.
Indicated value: 4300 g
